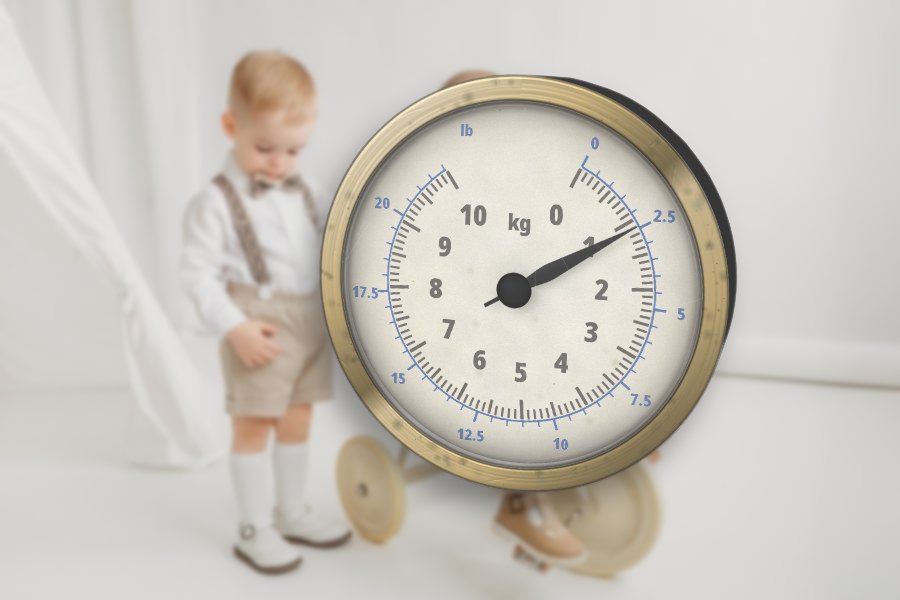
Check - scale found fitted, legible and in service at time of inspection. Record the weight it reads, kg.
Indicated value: 1.1 kg
